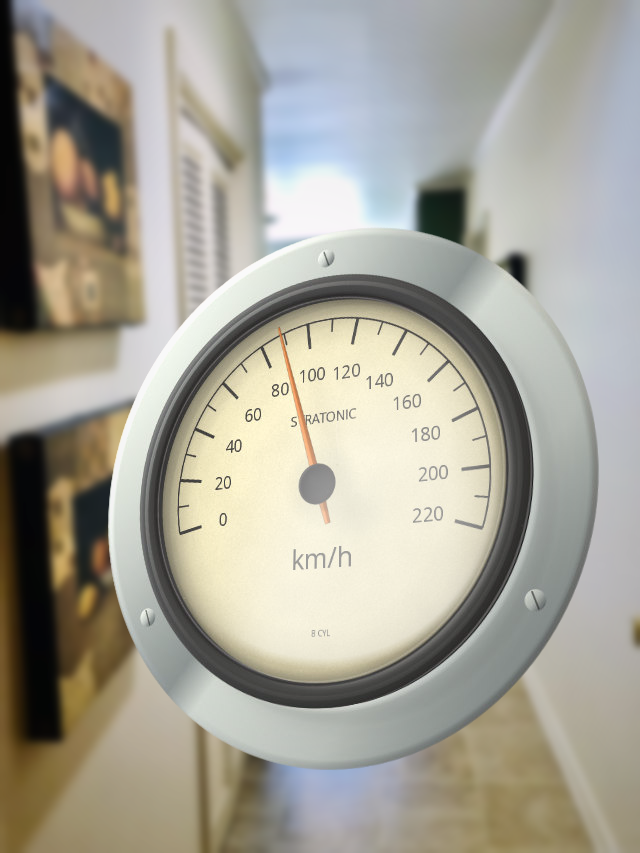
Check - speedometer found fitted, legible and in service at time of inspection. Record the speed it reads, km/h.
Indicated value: 90 km/h
